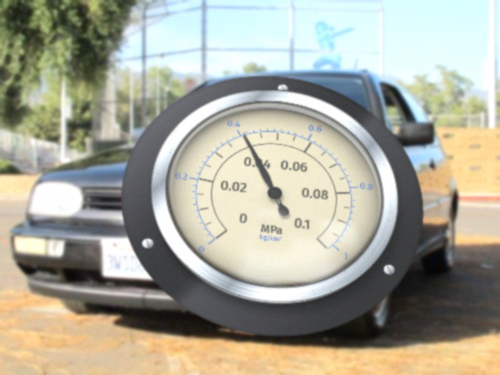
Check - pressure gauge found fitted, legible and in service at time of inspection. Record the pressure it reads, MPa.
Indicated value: 0.04 MPa
